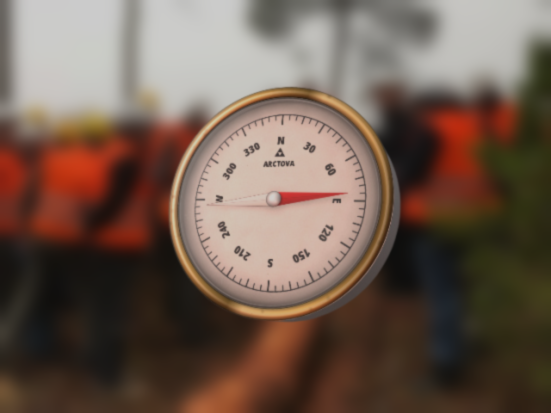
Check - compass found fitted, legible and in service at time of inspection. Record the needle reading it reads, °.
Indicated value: 85 °
